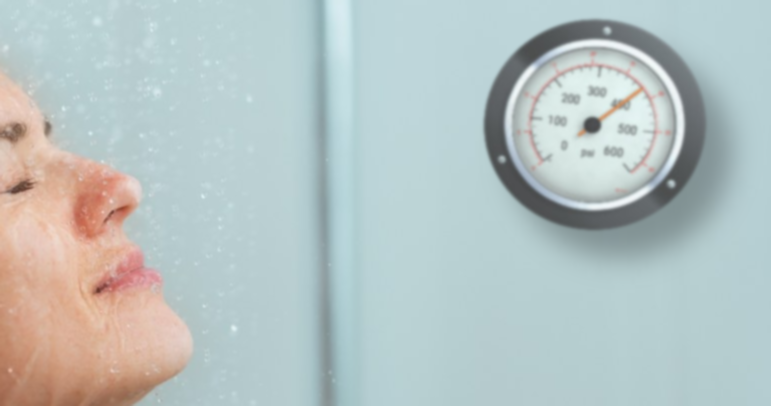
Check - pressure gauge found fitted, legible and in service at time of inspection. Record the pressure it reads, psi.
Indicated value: 400 psi
